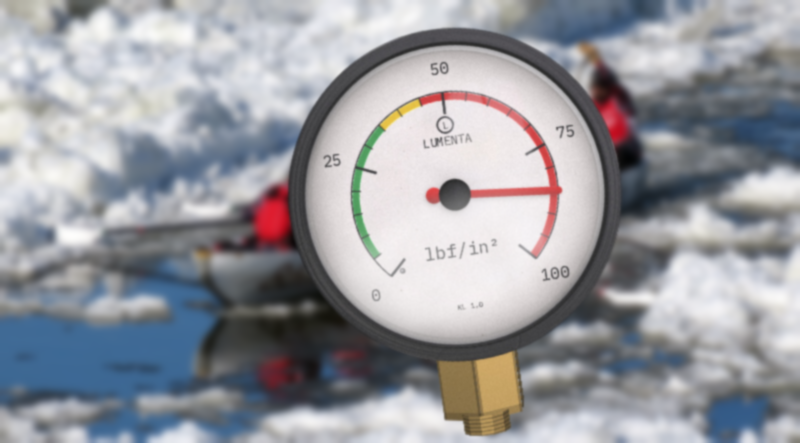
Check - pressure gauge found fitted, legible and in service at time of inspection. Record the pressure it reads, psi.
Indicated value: 85 psi
